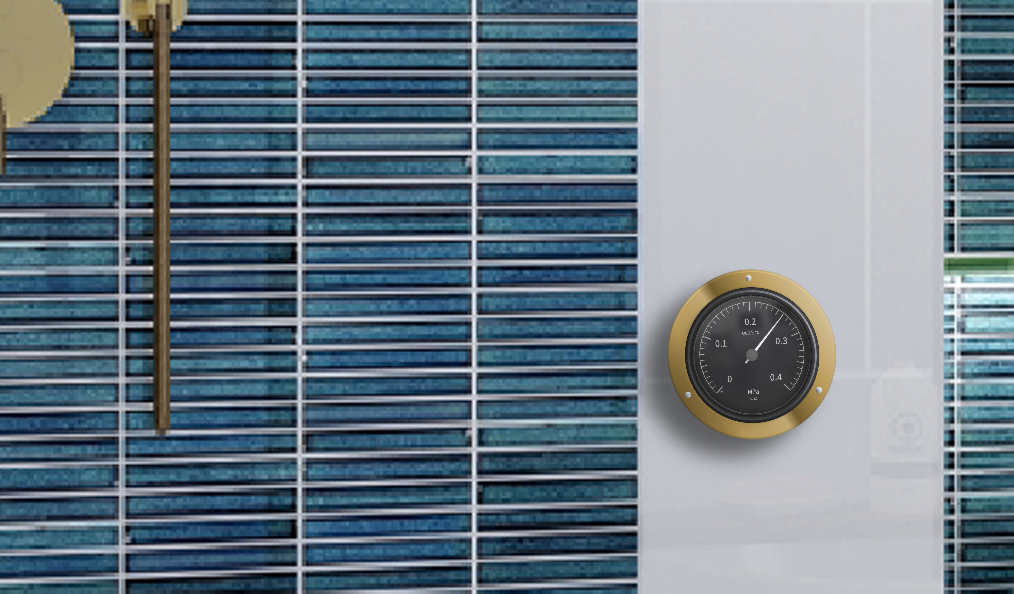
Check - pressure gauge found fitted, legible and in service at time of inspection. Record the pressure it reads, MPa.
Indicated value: 0.26 MPa
